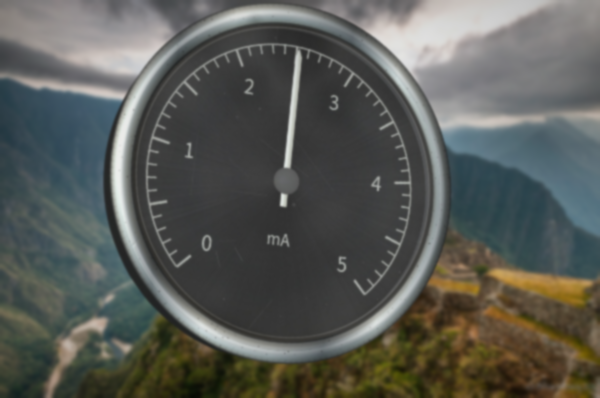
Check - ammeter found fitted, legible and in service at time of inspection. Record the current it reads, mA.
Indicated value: 2.5 mA
